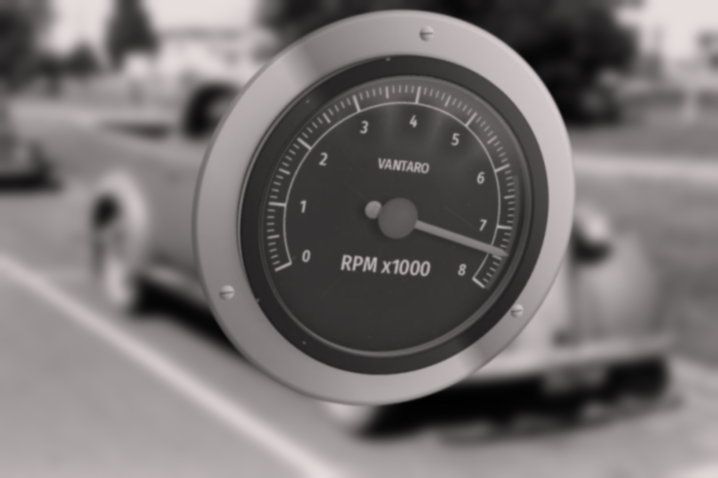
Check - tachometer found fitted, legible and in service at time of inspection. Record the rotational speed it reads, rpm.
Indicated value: 7400 rpm
